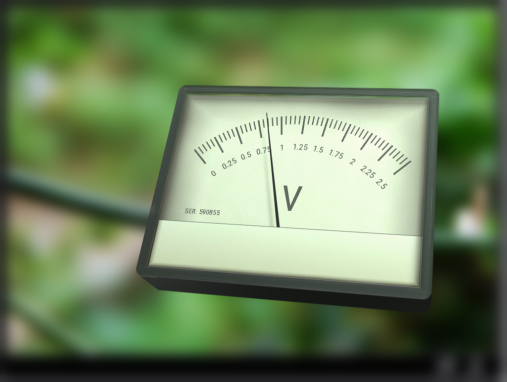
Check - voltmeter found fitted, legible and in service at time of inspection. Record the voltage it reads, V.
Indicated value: 0.85 V
